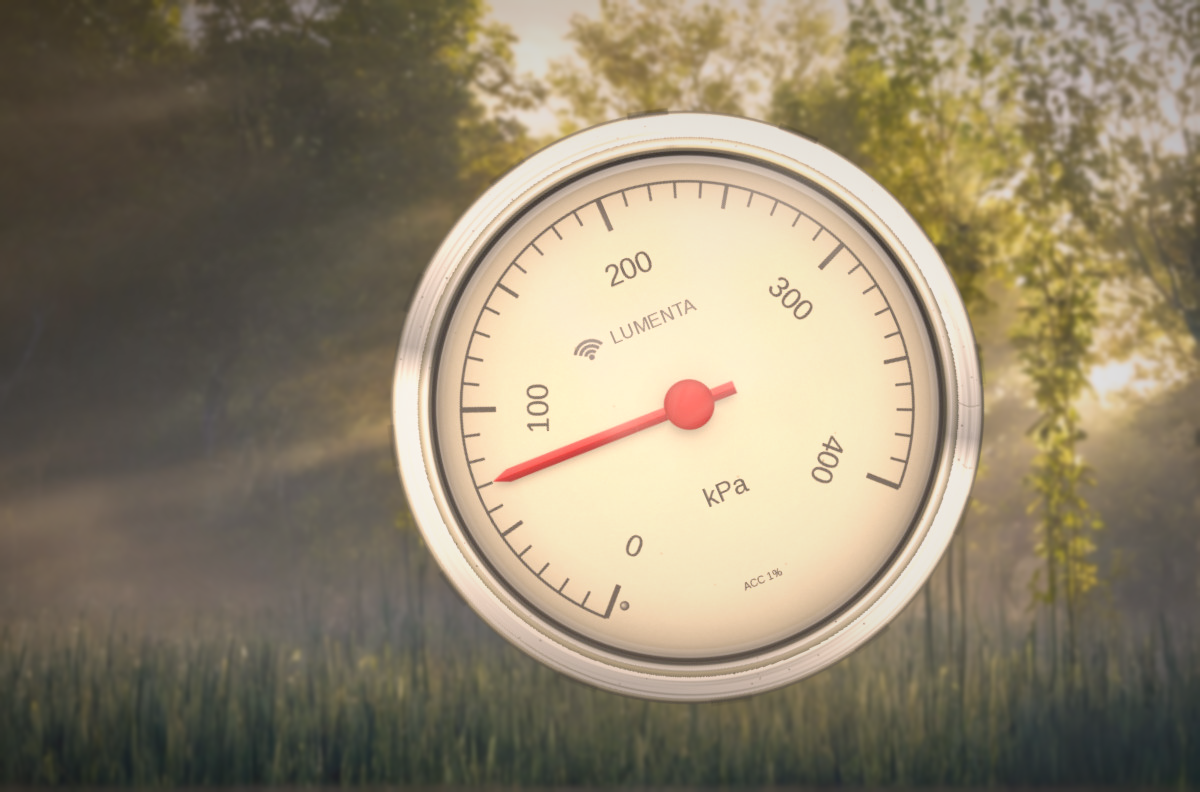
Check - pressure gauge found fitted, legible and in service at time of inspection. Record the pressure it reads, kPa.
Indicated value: 70 kPa
